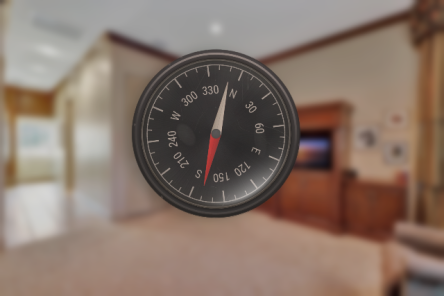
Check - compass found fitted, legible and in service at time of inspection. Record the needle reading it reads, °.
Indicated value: 170 °
